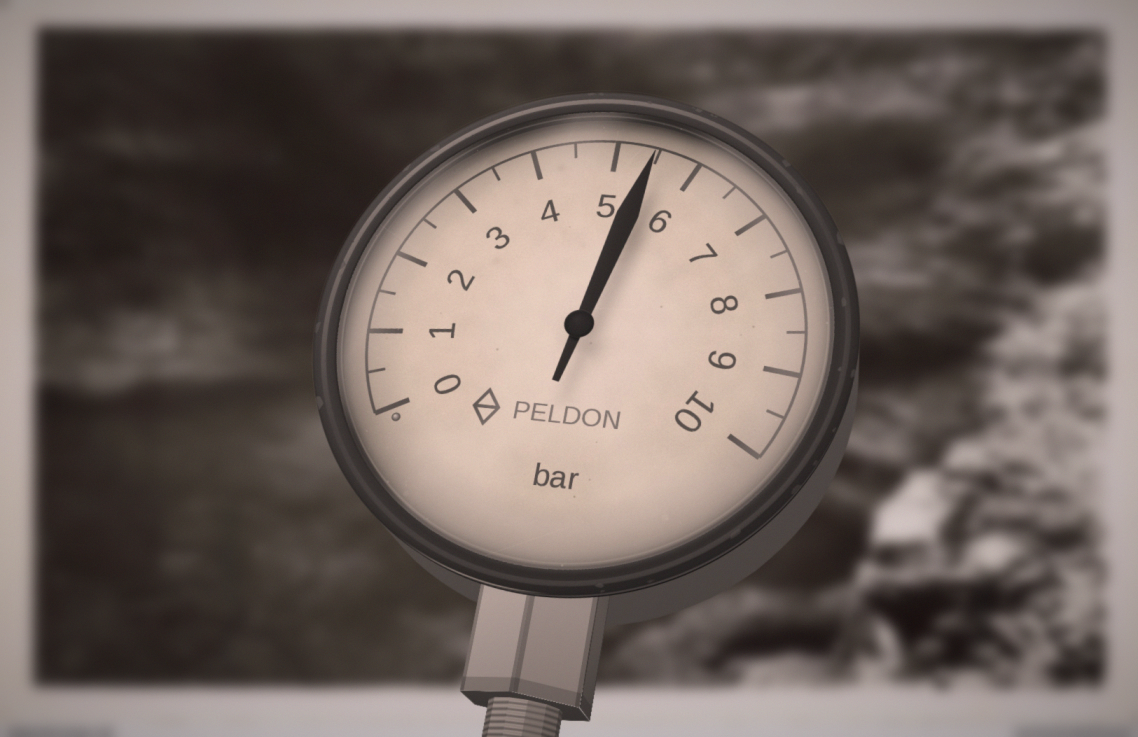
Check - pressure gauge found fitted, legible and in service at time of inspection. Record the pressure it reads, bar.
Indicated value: 5.5 bar
